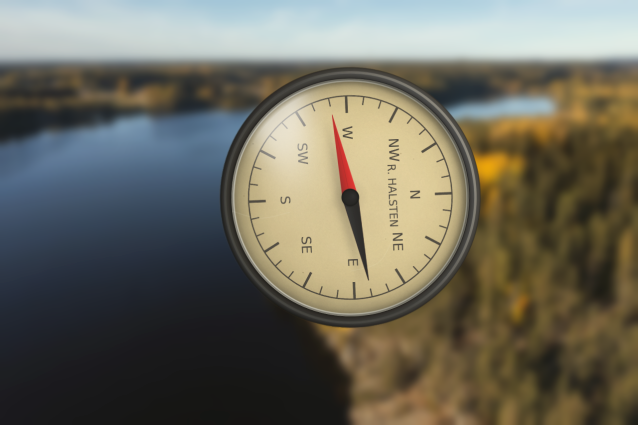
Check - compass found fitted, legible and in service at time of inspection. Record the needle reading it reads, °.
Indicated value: 260 °
